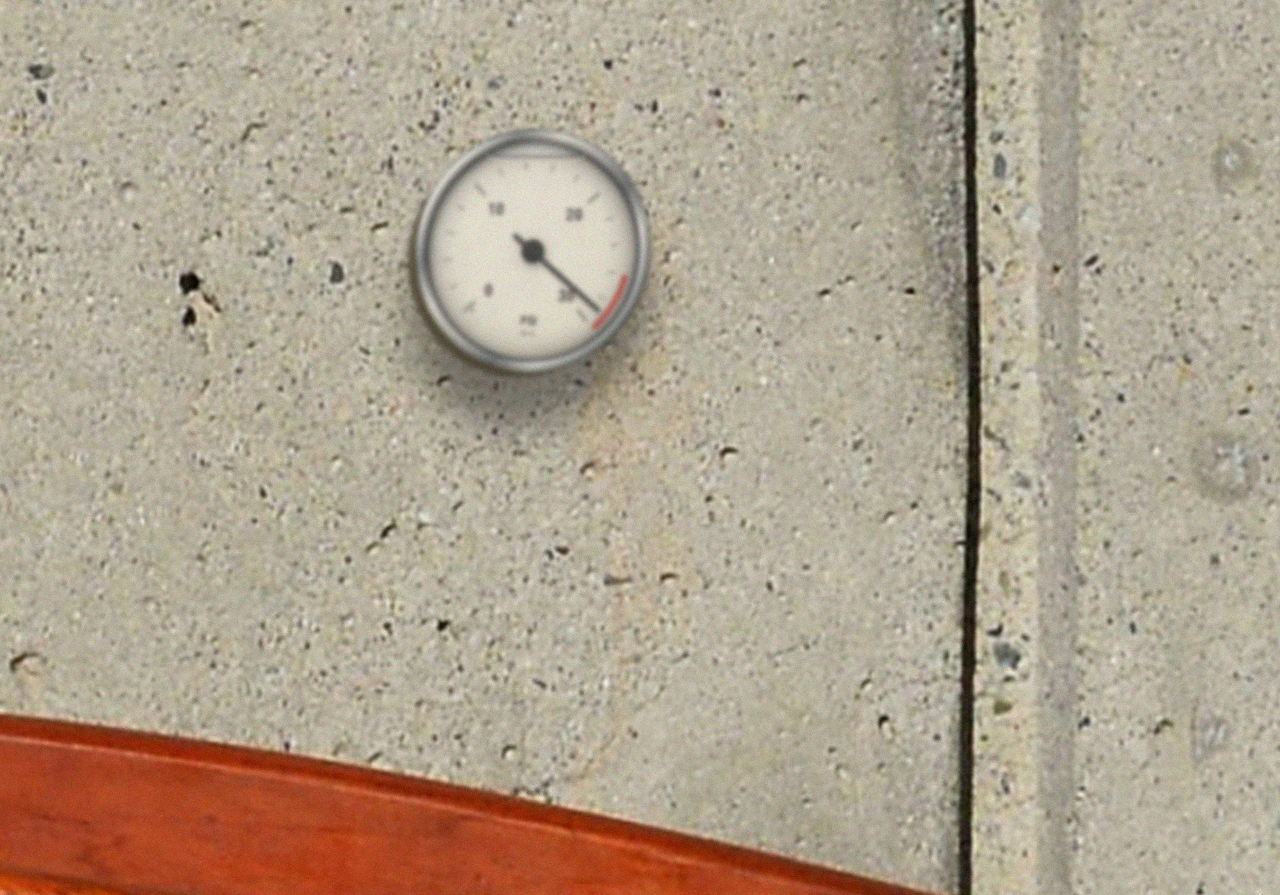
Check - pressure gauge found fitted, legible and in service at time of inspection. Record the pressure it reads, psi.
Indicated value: 29 psi
